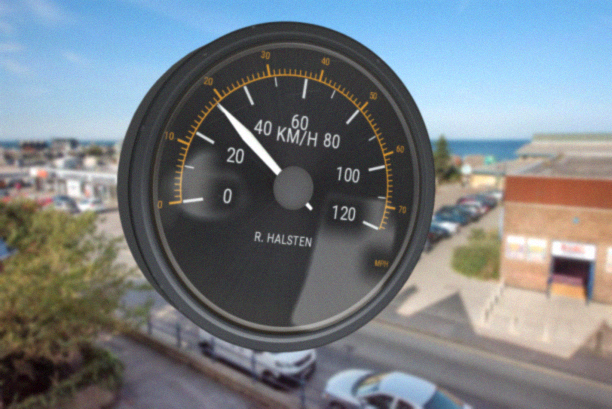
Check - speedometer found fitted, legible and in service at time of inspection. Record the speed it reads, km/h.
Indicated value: 30 km/h
